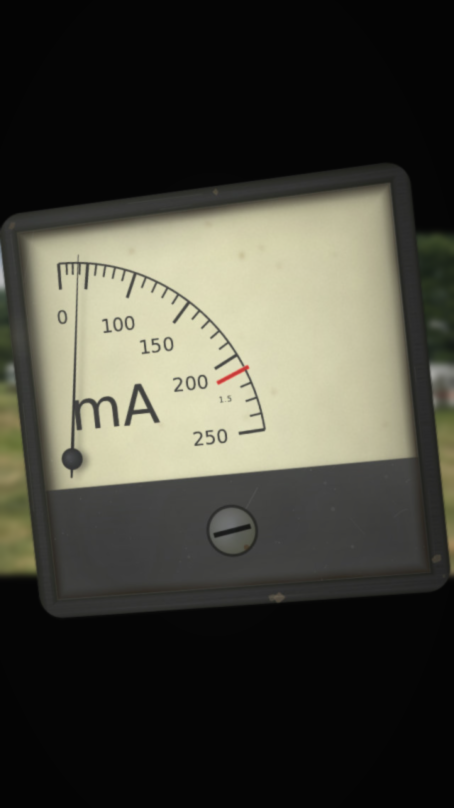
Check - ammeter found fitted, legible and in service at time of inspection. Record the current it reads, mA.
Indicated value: 40 mA
